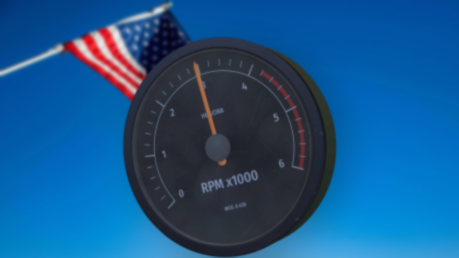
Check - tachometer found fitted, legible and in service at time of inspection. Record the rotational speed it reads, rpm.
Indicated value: 3000 rpm
